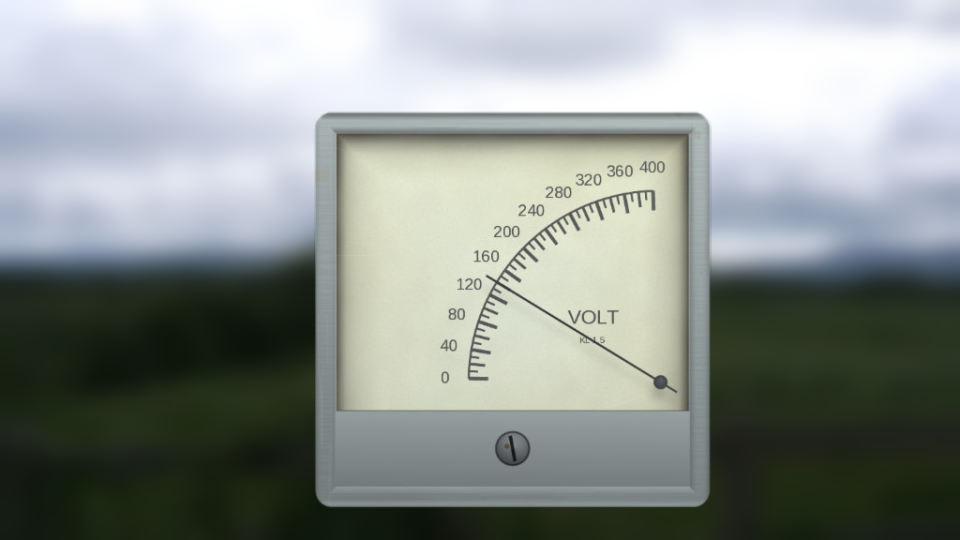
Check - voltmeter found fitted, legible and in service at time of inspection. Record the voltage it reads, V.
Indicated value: 140 V
